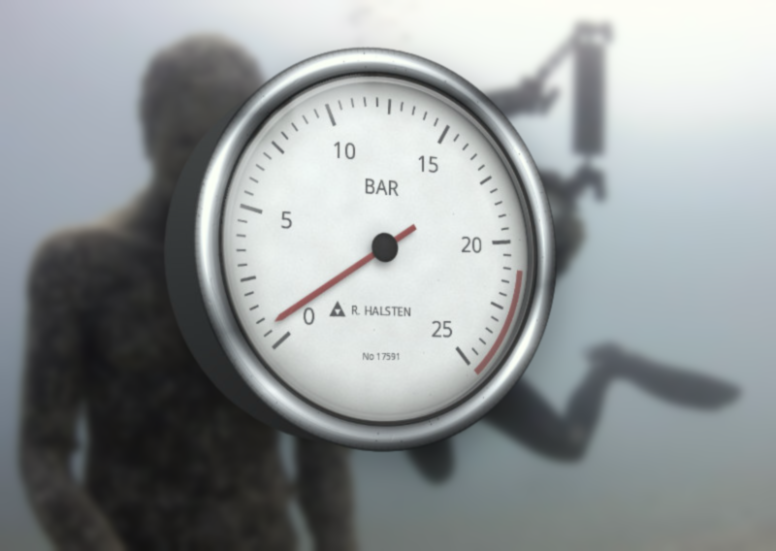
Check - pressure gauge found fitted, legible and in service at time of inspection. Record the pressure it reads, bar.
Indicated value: 0.75 bar
